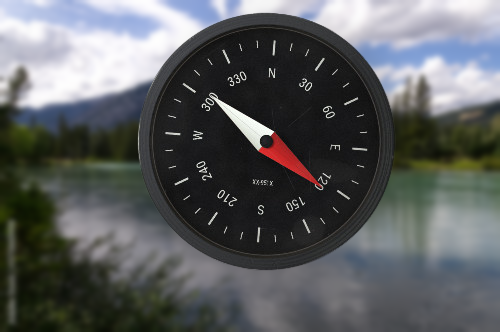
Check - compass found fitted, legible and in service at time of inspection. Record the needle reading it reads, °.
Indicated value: 125 °
